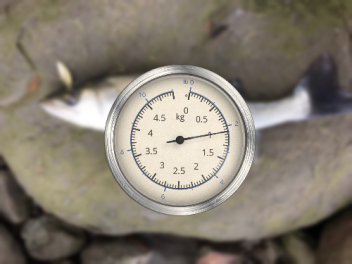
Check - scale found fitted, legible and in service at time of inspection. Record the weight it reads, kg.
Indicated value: 1 kg
